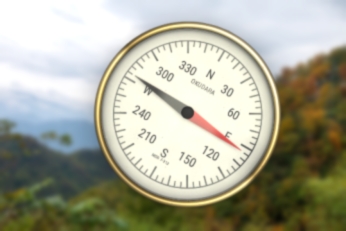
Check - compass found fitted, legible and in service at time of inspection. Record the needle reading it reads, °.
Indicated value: 95 °
